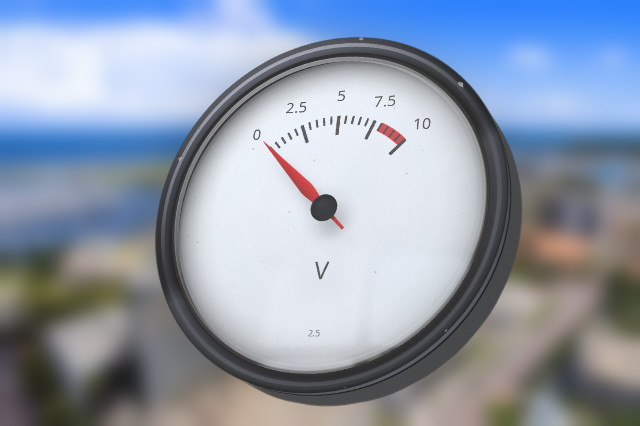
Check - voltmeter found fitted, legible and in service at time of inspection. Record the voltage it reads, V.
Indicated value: 0 V
